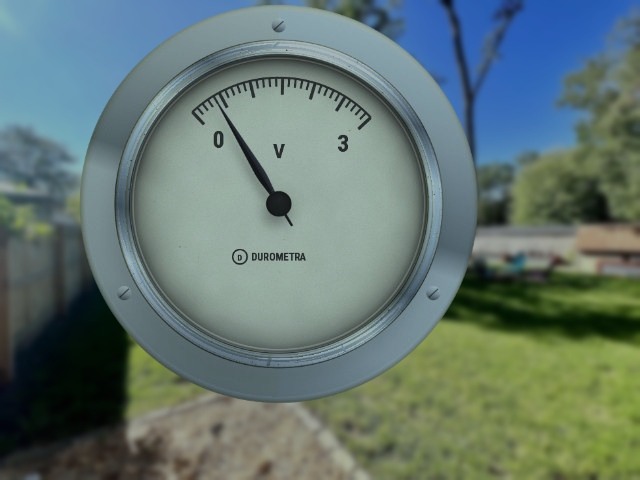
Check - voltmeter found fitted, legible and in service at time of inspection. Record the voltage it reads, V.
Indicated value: 0.4 V
